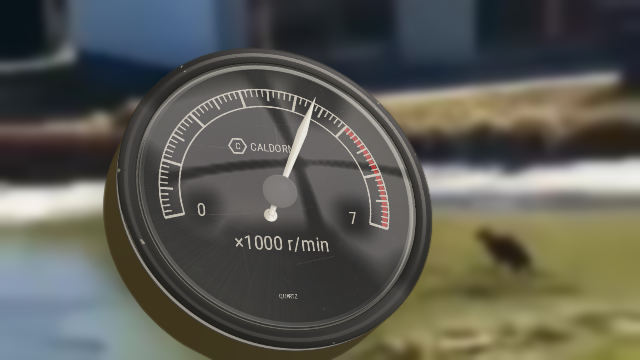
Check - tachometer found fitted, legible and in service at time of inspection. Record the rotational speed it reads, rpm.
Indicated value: 4300 rpm
